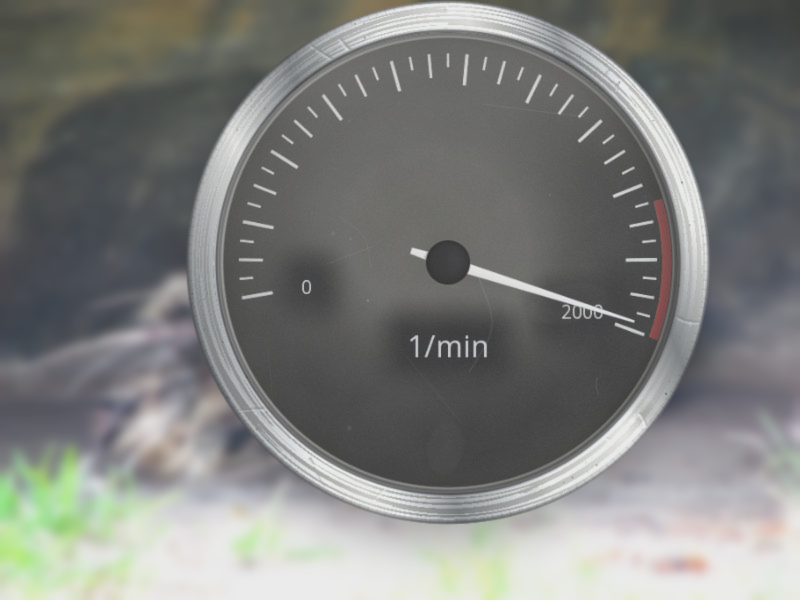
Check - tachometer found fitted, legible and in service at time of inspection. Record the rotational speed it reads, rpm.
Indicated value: 1975 rpm
